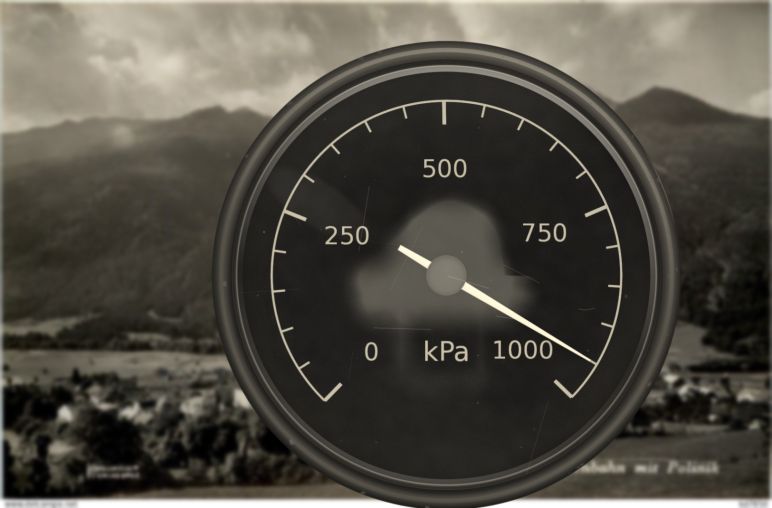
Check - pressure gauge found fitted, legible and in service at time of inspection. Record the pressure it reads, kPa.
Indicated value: 950 kPa
